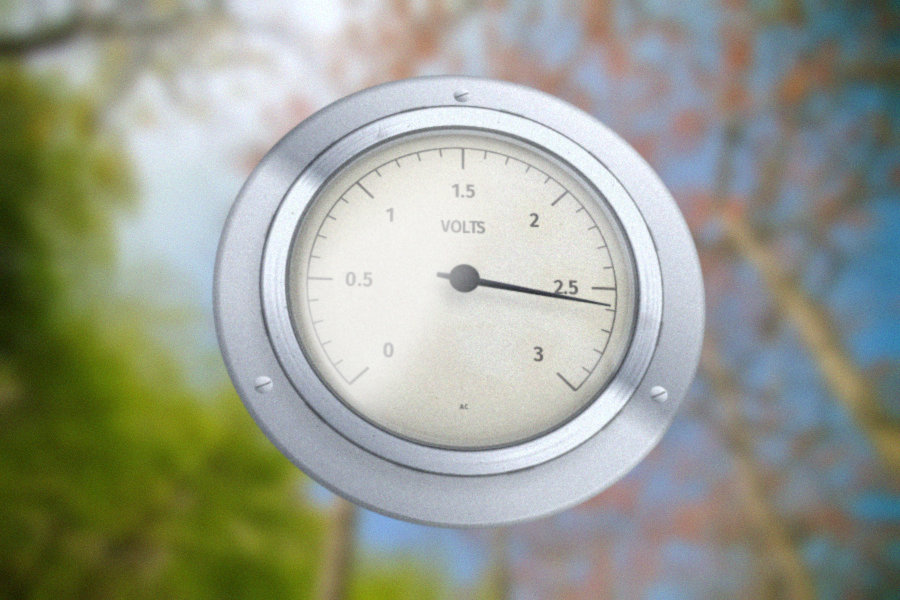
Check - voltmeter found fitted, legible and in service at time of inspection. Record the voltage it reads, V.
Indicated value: 2.6 V
